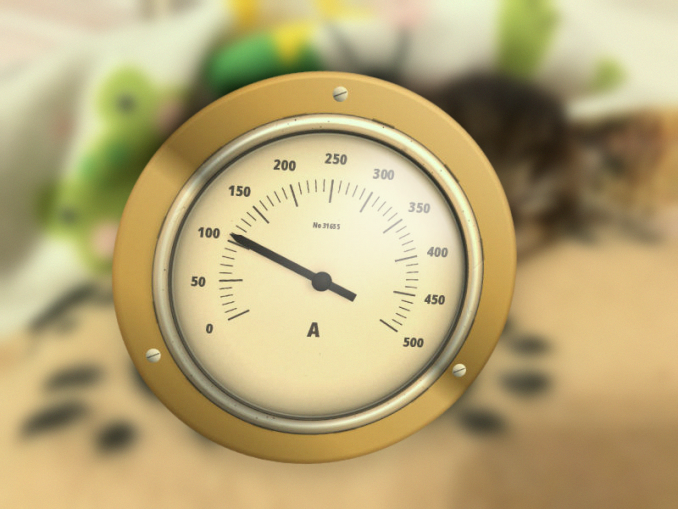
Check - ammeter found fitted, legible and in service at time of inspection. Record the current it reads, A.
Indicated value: 110 A
